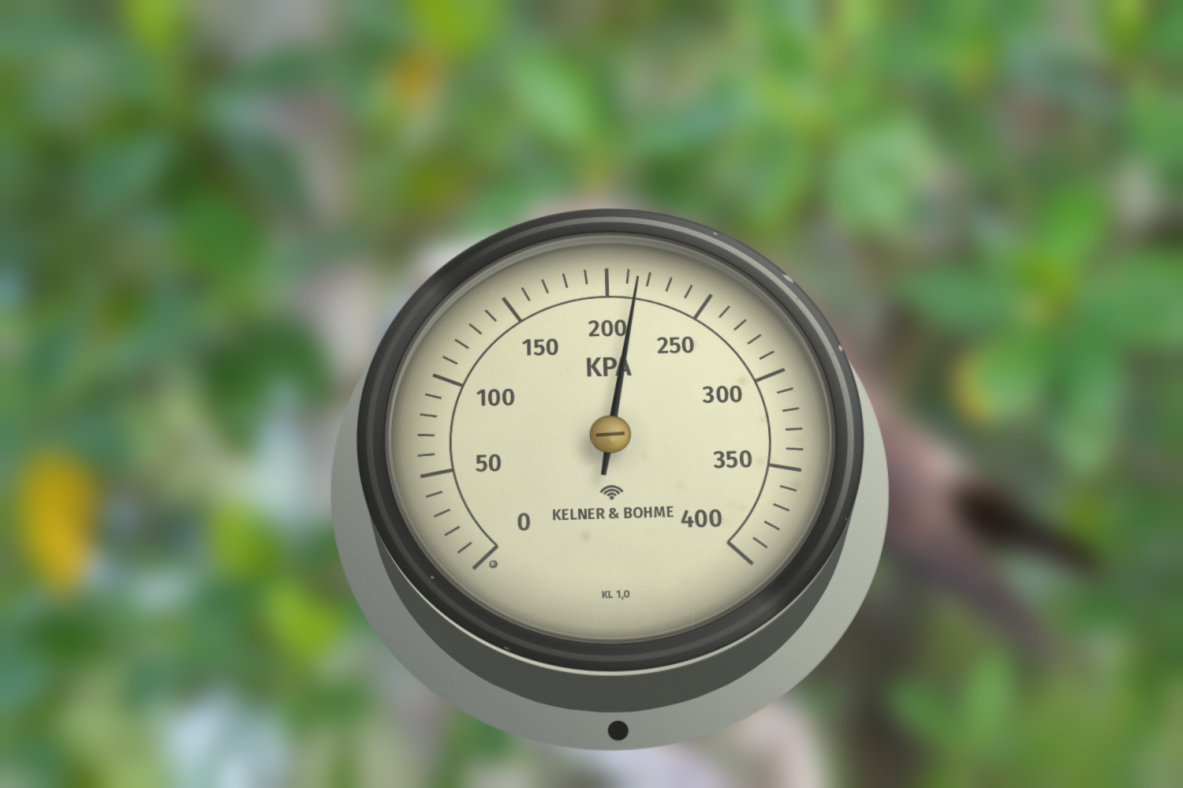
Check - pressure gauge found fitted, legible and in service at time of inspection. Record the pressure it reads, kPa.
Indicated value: 215 kPa
